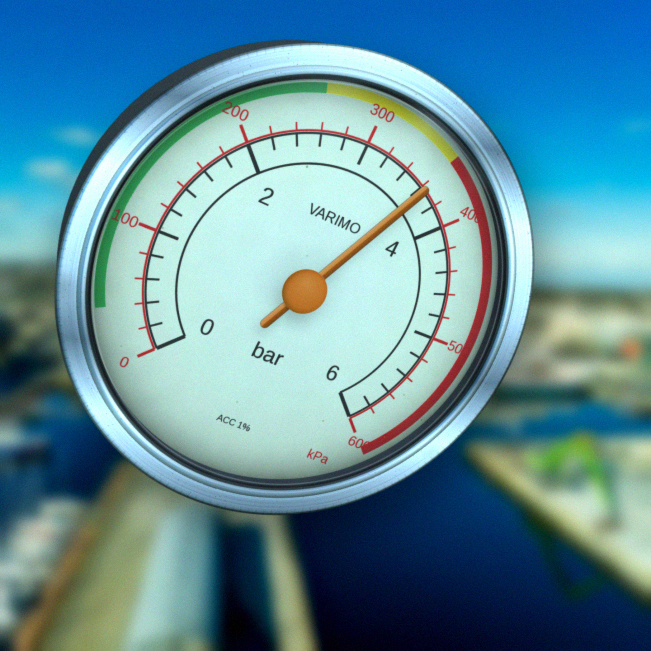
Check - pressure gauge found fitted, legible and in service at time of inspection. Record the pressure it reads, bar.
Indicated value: 3.6 bar
